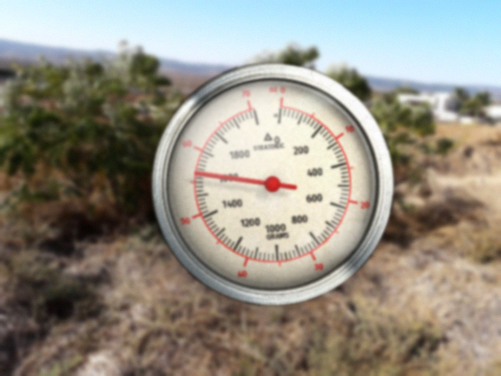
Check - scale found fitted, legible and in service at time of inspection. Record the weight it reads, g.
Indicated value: 1600 g
